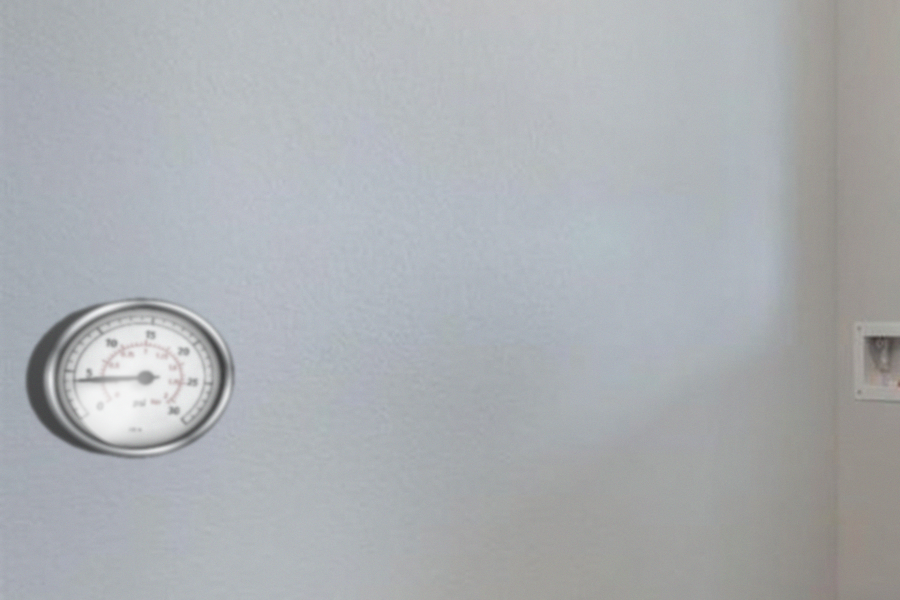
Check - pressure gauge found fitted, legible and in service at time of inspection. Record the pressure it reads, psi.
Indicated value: 4 psi
